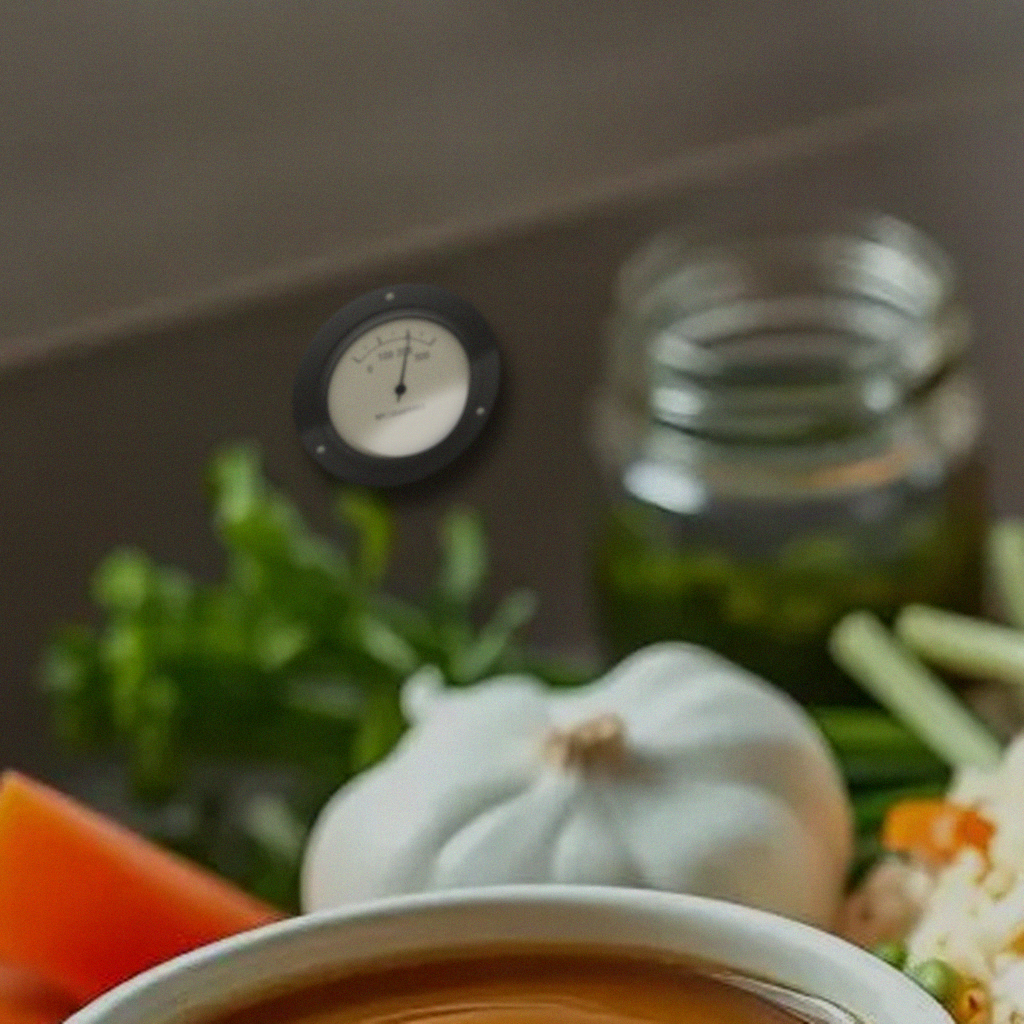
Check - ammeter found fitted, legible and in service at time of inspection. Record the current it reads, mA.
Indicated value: 200 mA
